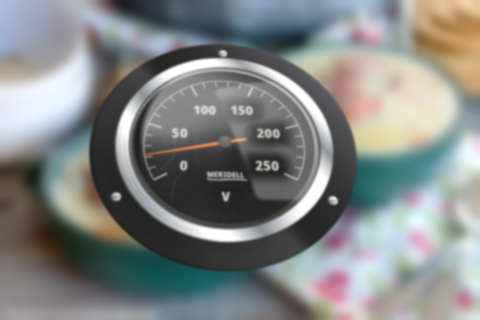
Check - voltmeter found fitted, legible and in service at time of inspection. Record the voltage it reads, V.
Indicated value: 20 V
